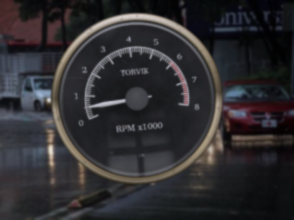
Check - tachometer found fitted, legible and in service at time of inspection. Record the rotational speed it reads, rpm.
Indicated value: 500 rpm
